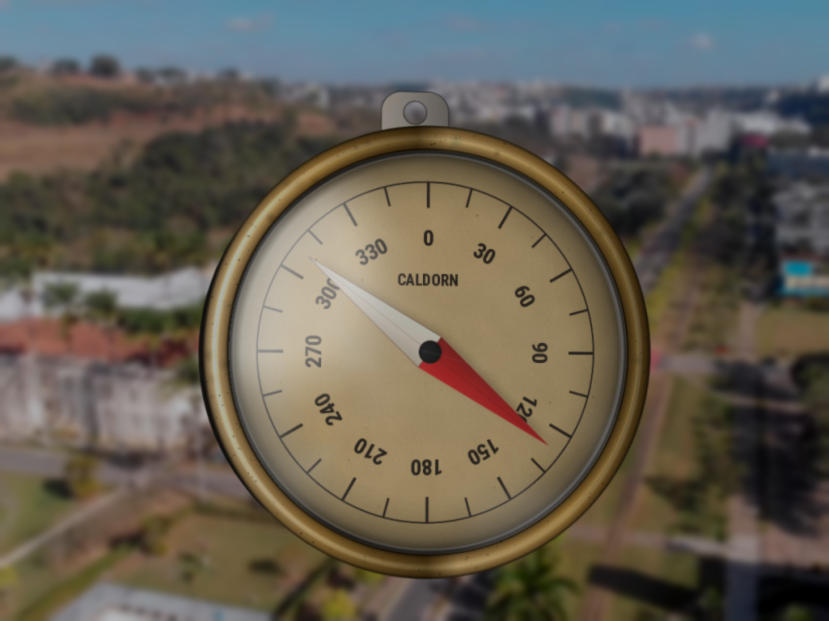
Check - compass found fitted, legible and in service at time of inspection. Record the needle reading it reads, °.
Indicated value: 127.5 °
